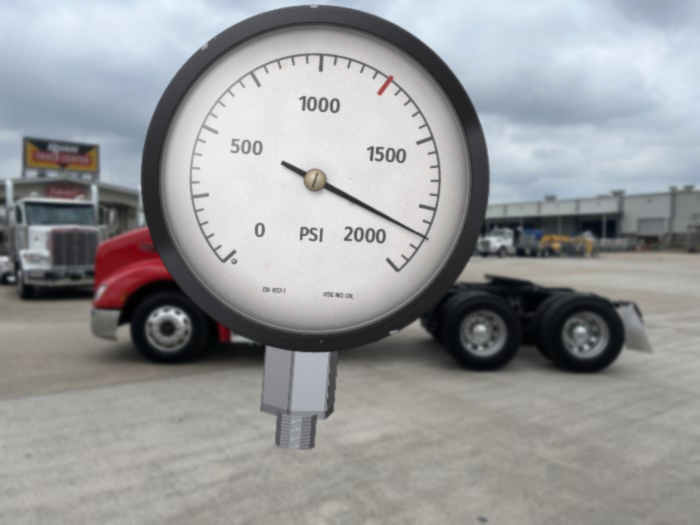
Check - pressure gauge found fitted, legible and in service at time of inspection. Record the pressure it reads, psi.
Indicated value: 1850 psi
